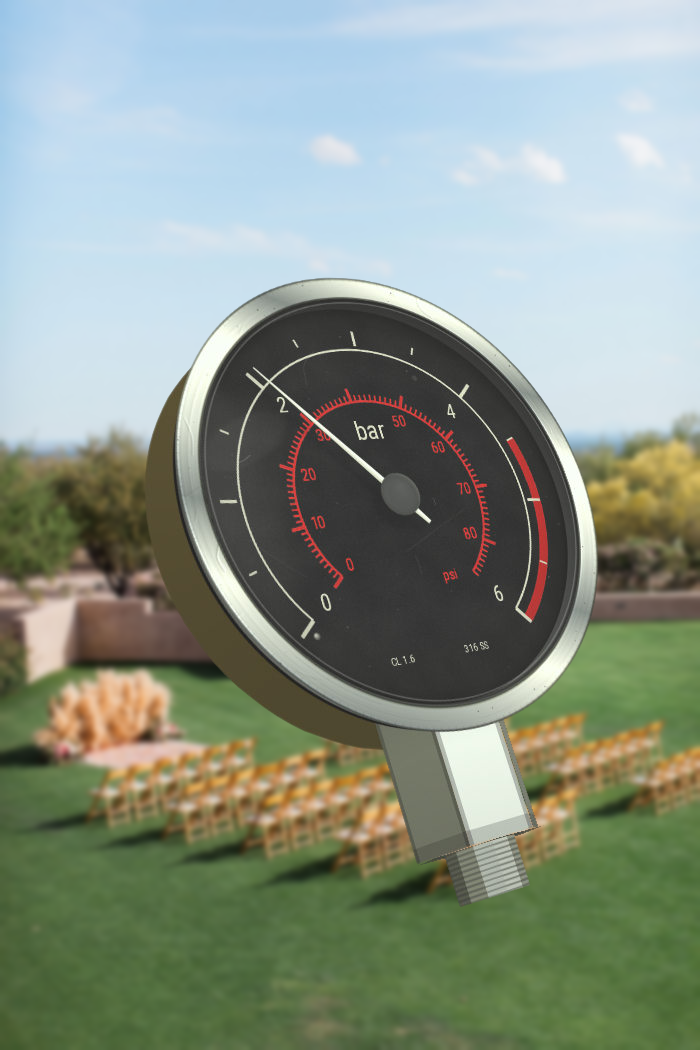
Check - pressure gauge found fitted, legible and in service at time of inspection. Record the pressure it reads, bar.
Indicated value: 2 bar
